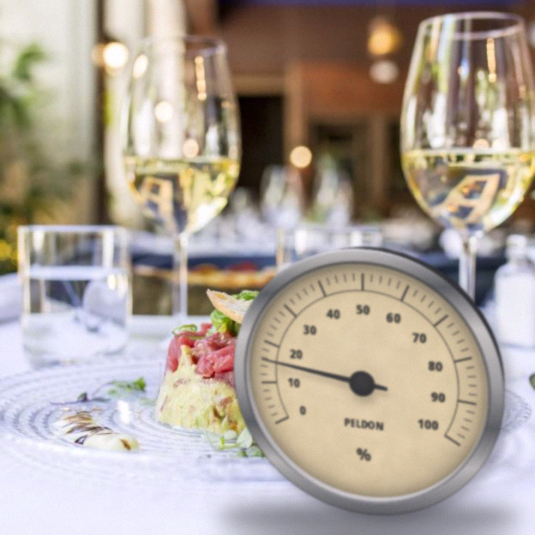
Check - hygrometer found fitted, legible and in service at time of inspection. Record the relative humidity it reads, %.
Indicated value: 16 %
